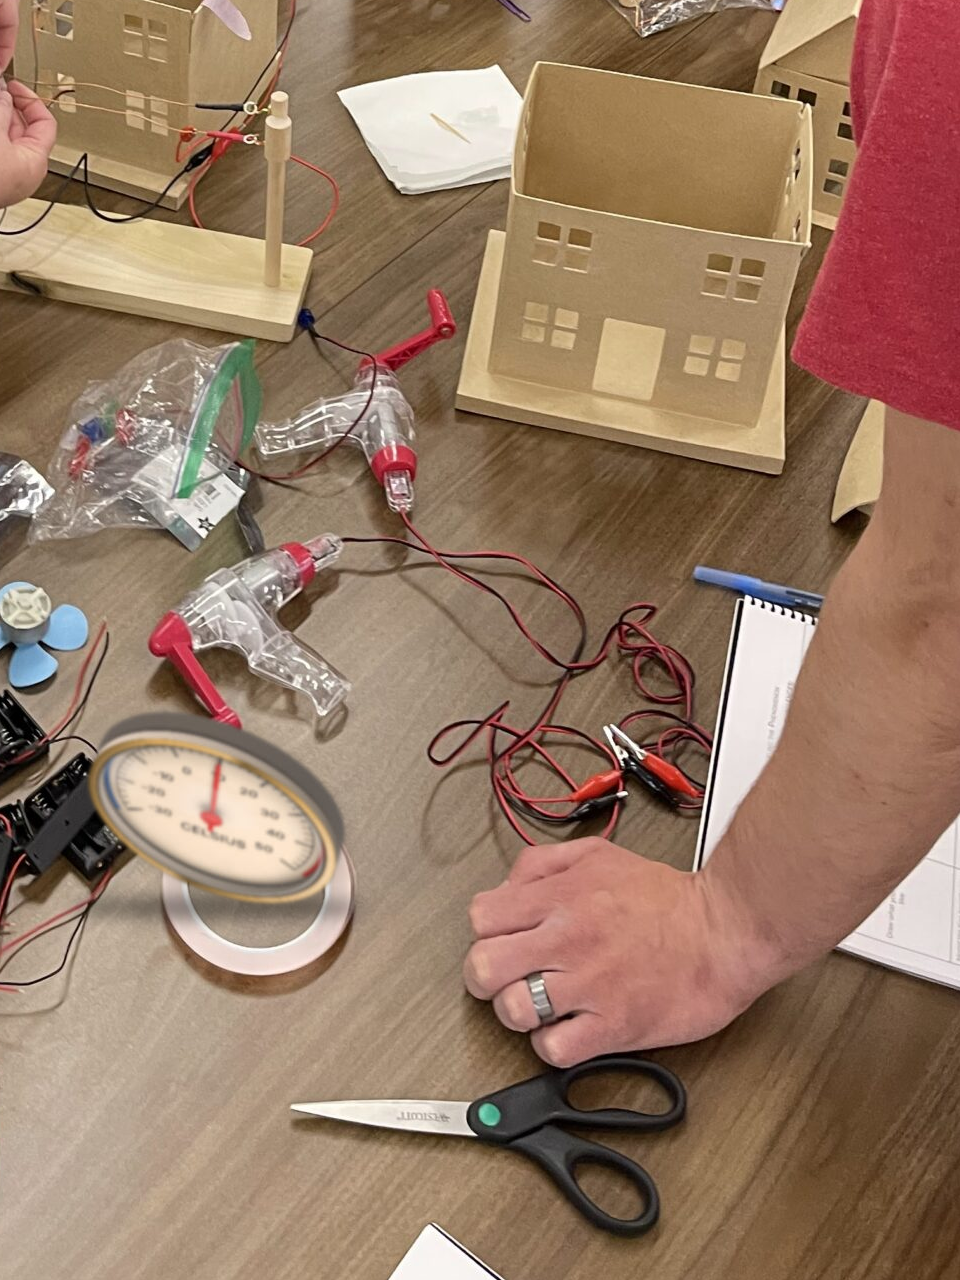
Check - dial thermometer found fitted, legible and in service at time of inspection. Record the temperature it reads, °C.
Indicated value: 10 °C
